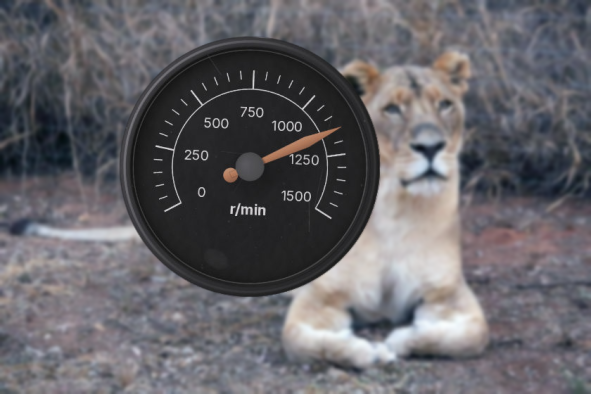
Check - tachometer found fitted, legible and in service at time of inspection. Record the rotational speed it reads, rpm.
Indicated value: 1150 rpm
